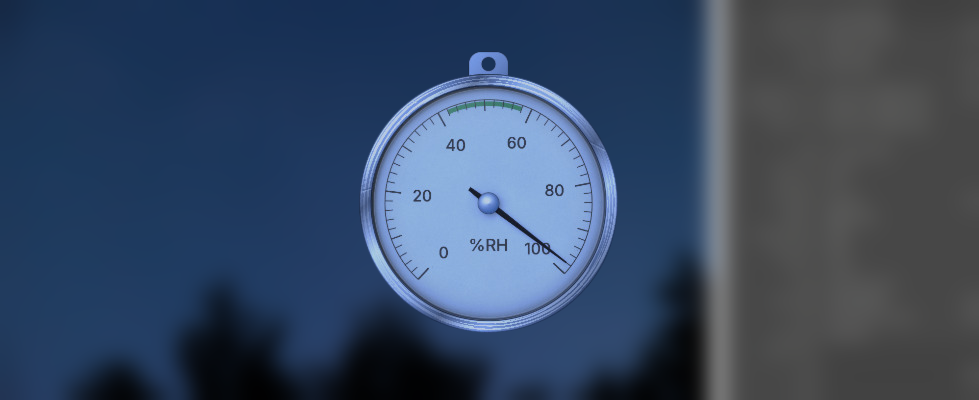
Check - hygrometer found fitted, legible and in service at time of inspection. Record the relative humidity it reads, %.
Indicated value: 98 %
